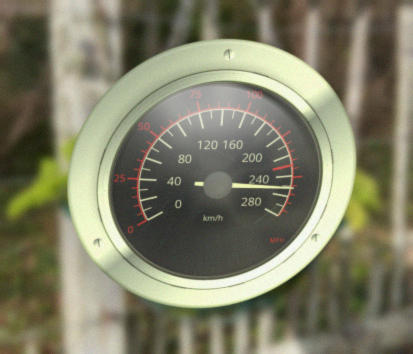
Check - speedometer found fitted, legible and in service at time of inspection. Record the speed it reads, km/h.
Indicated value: 250 km/h
